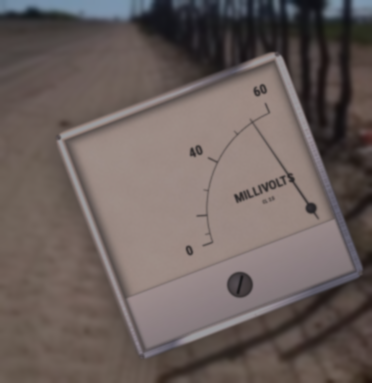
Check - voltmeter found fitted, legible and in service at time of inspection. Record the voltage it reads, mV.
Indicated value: 55 mV
